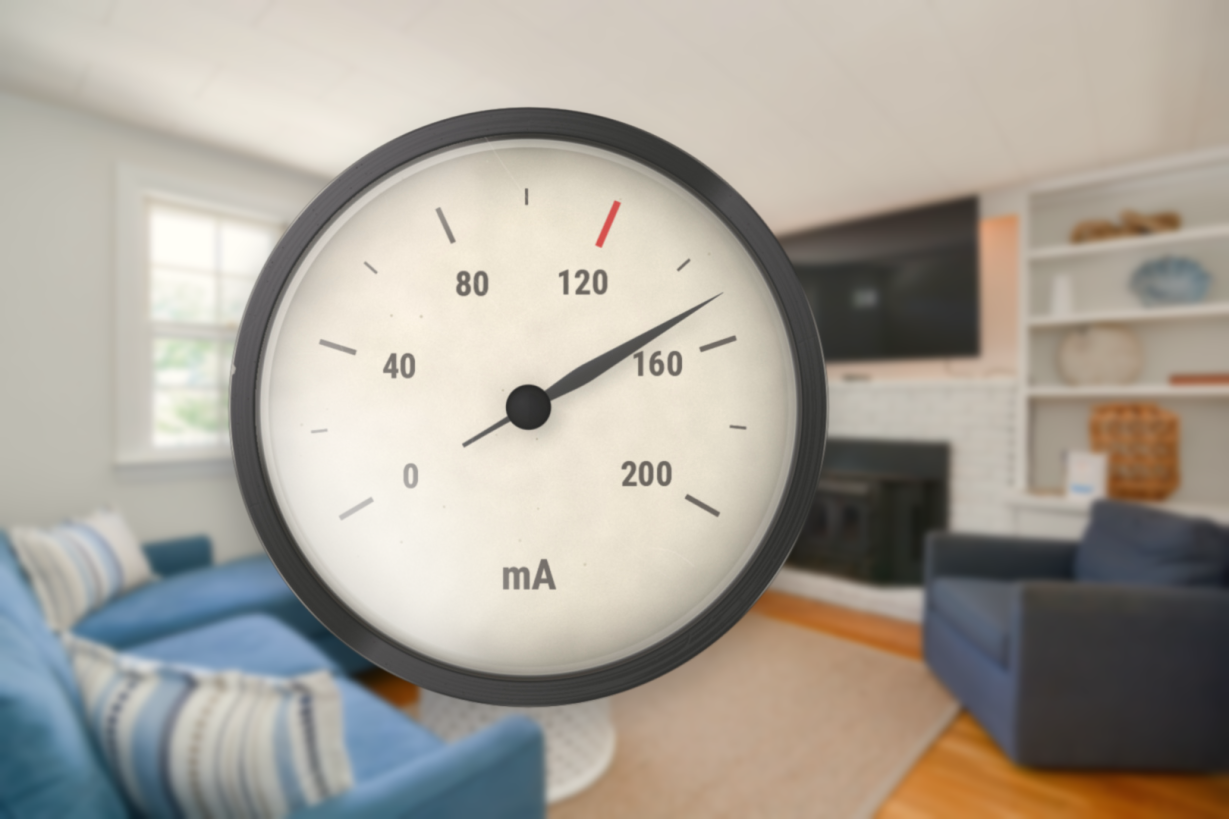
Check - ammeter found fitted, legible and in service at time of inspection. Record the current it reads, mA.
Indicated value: 150 mA
